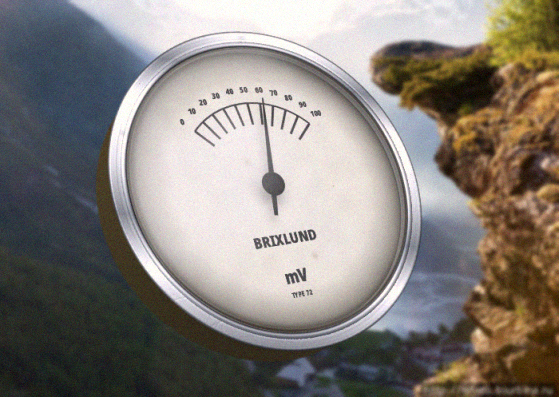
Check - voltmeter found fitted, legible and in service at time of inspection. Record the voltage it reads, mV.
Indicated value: 60 mV
